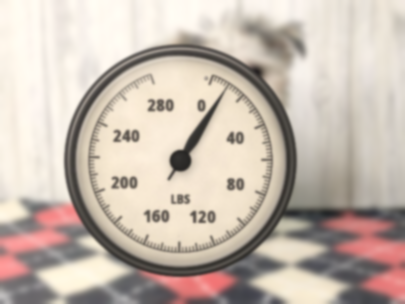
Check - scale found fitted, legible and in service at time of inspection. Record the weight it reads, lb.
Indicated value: 10 lb
